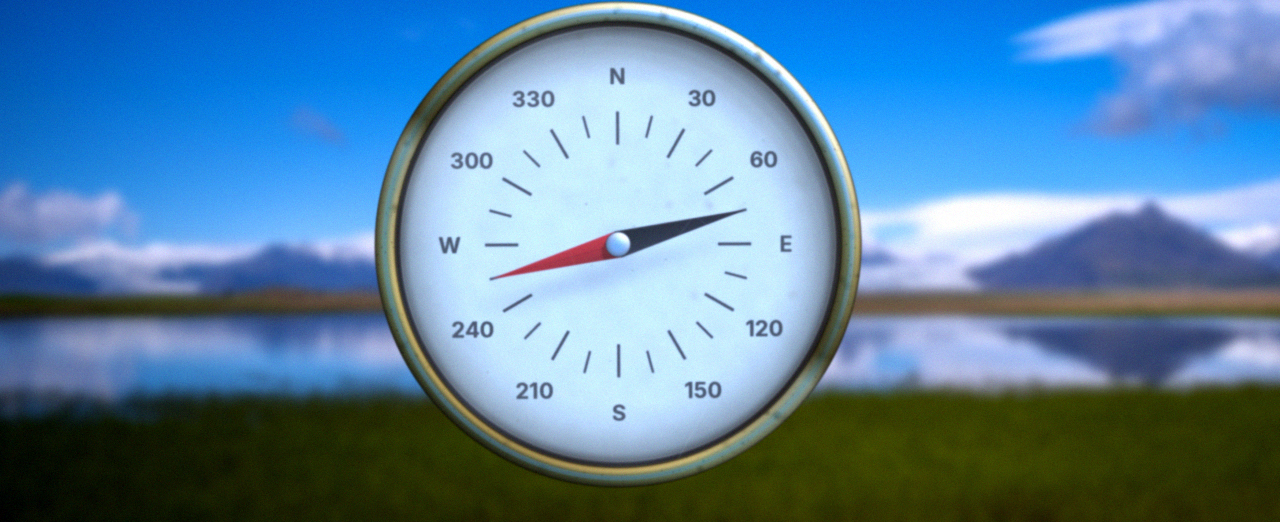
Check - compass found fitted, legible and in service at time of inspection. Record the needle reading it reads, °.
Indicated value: 255 °
